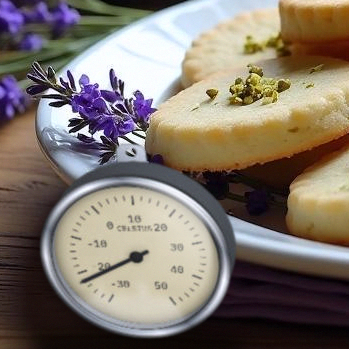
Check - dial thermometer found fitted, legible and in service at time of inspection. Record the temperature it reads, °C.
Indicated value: -22 °C
